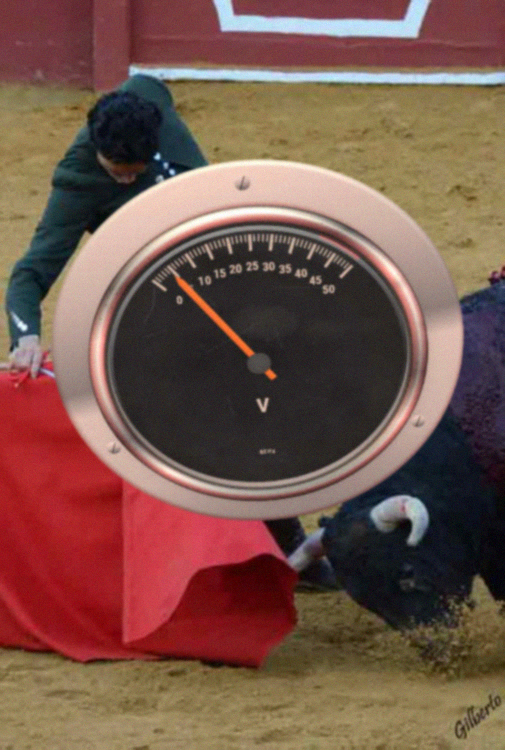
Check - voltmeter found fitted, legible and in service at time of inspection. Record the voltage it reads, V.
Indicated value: 5 V
